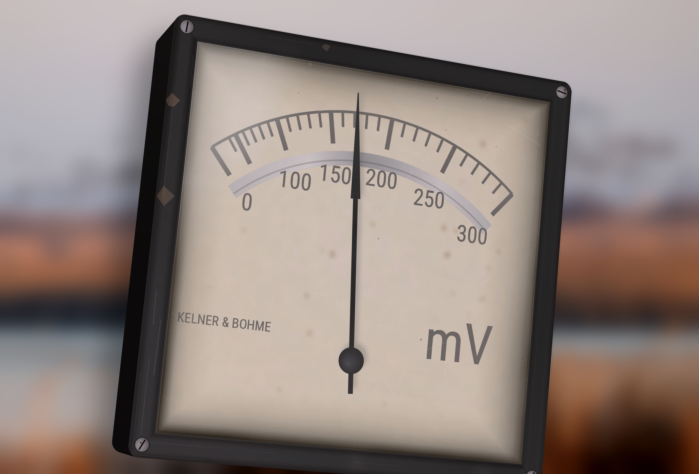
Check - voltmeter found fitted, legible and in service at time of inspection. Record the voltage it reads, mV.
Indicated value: 170 mV
